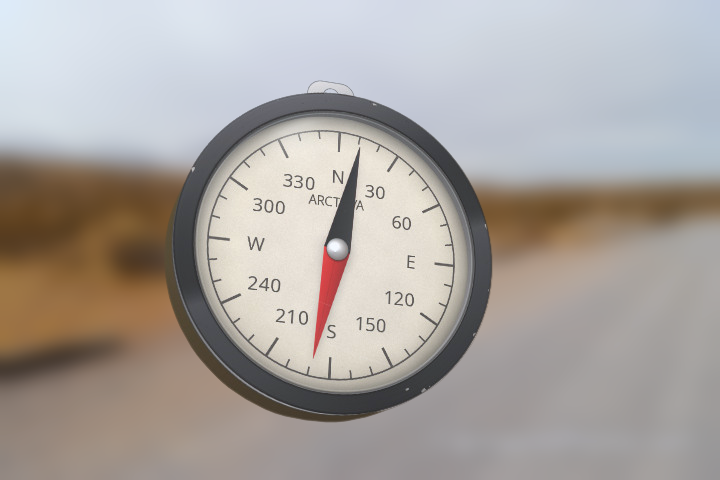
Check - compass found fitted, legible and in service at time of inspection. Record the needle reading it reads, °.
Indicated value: 190 °
